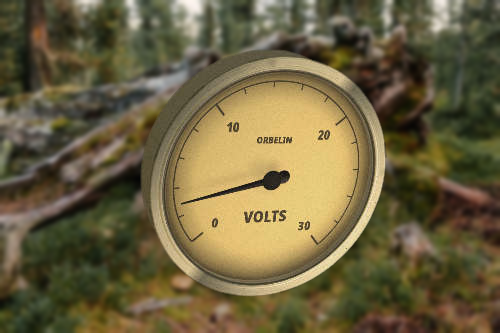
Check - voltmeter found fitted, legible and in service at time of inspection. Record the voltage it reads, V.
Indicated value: 3 V
